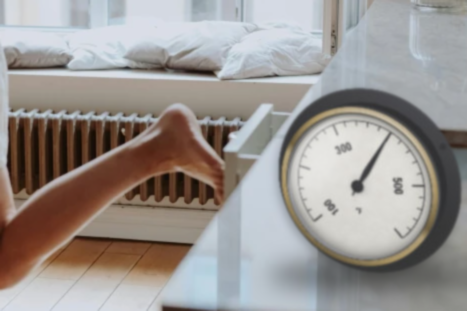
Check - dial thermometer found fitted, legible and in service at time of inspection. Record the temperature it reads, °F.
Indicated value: 400 °F
